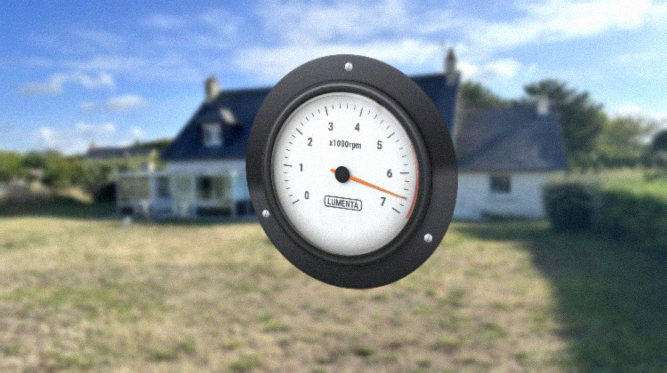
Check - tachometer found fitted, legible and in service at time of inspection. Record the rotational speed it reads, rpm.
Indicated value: 6600 rpm
